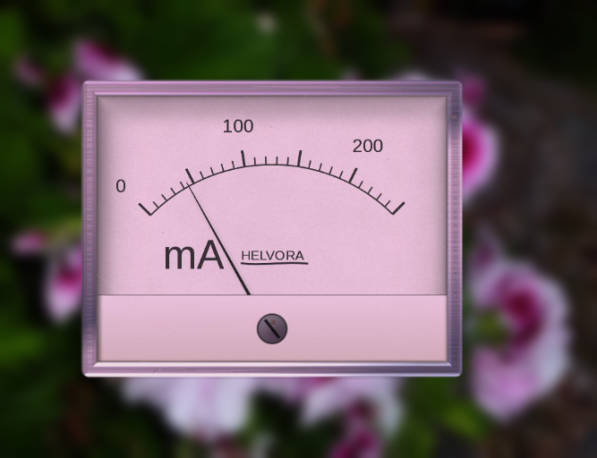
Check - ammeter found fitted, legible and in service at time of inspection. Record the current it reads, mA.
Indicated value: 45 mA
